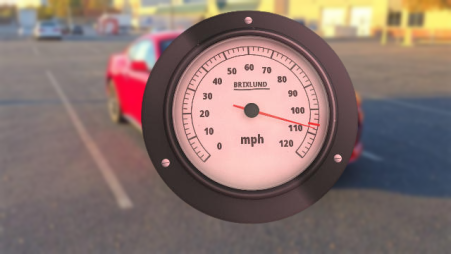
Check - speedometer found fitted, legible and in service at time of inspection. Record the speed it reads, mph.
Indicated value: 108 mph
